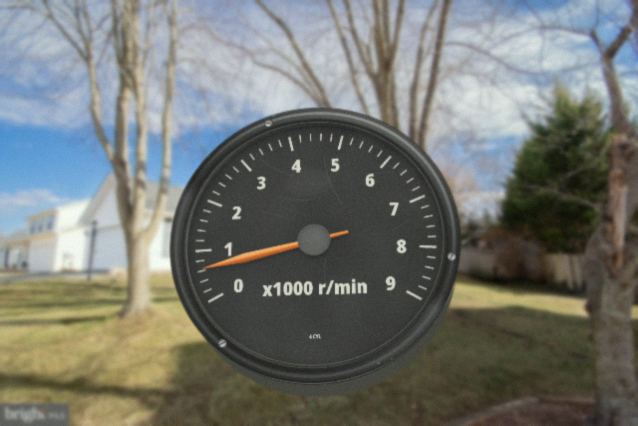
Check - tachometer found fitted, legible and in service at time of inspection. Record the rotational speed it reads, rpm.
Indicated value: 600 rpm
